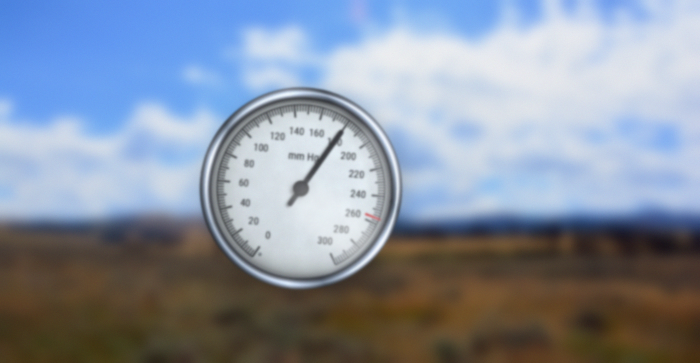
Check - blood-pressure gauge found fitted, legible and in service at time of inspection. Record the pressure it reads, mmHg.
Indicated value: 180 mmHg
